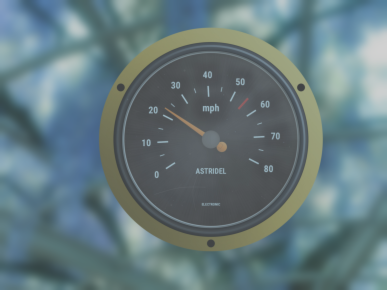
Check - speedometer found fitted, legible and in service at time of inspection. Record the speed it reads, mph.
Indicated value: 22.5 mph
